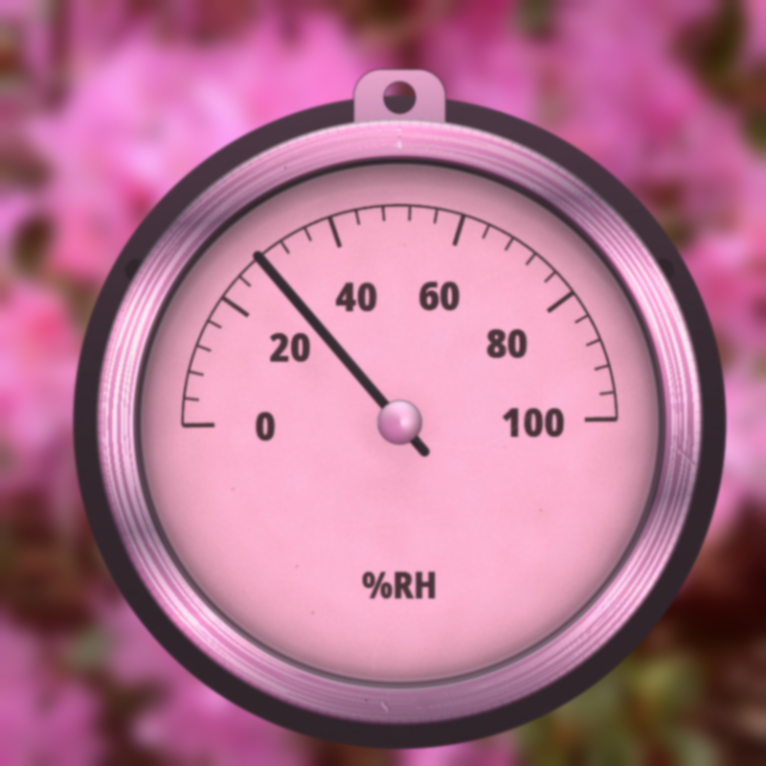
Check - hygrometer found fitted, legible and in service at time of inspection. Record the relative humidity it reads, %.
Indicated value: 28 %
